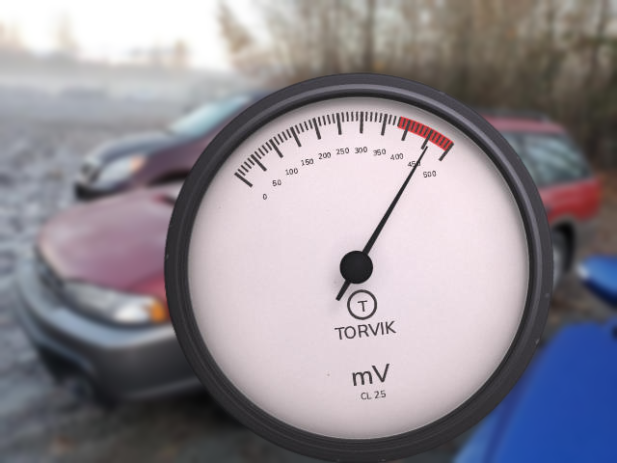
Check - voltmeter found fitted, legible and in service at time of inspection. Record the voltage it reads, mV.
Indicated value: 460 mV
